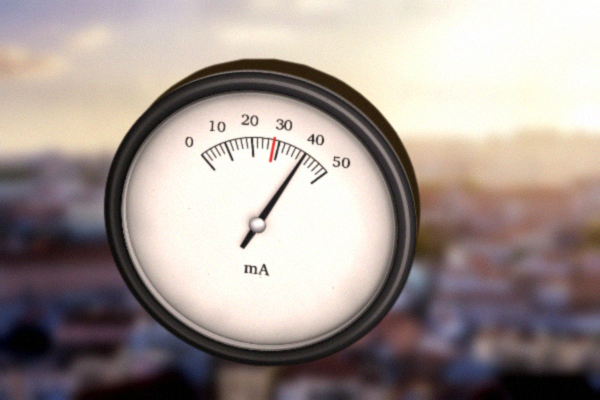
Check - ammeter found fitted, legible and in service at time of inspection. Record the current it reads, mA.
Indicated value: 40 mA
